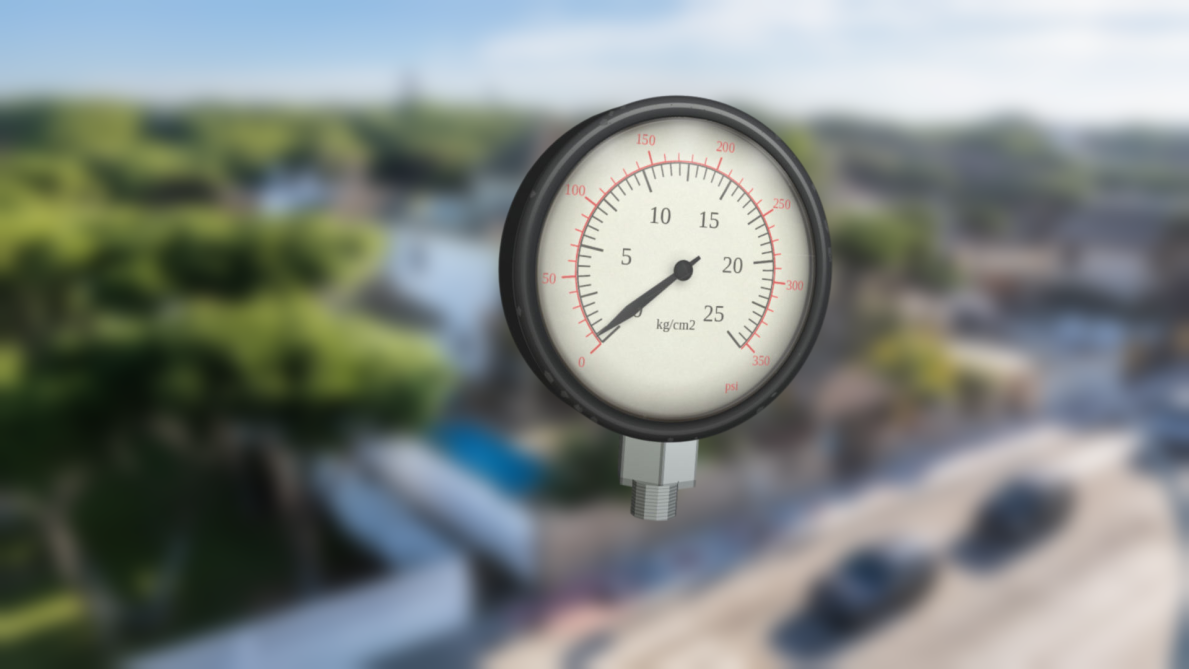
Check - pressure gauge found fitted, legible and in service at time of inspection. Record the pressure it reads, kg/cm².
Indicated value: 0.5 kg/cm²
